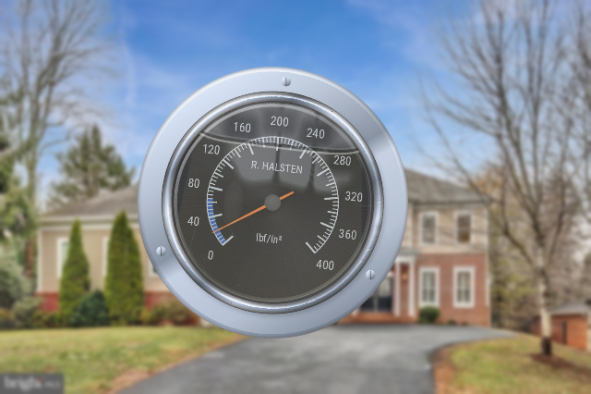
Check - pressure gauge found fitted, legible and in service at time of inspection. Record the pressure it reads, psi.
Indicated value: 20 psi
